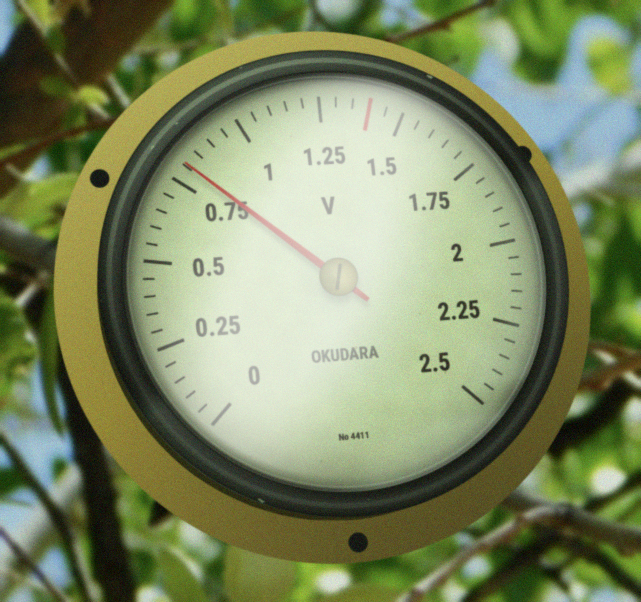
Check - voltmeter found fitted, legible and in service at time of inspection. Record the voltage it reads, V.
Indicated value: 0.8 V
